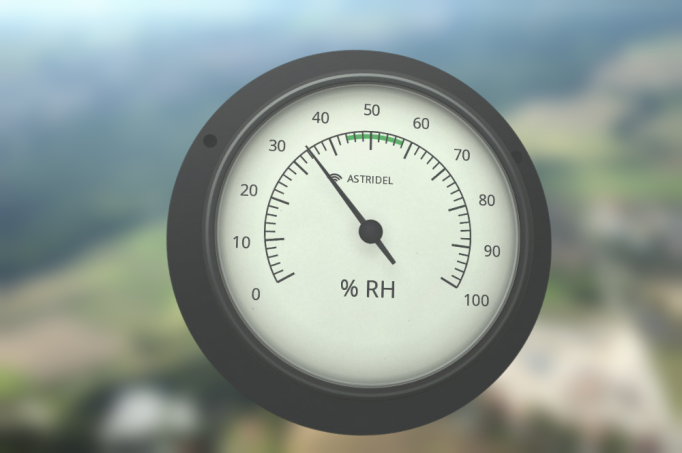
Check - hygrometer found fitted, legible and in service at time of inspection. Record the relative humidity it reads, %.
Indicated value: 34 %
